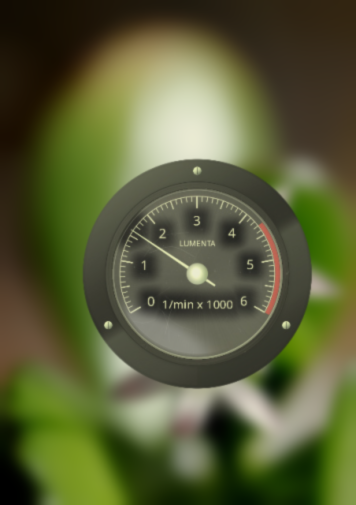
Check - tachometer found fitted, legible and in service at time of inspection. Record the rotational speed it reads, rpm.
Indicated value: 1600 rpm
